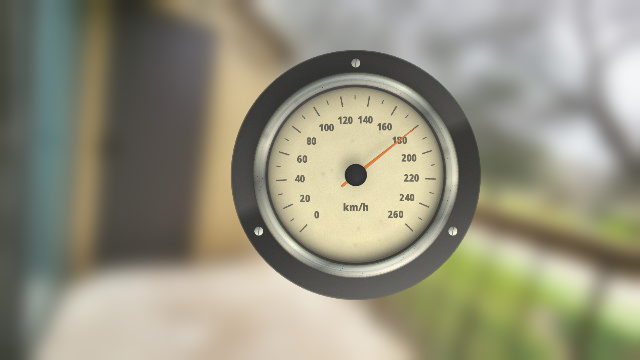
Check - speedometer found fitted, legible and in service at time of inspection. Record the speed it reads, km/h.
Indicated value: 180 km/h
